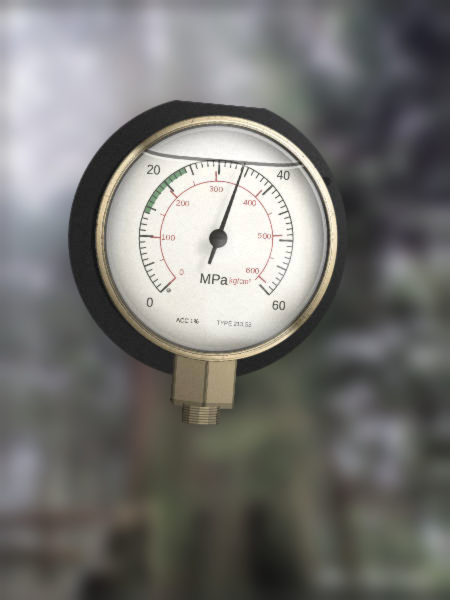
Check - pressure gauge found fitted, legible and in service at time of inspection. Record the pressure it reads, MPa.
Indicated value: 34 MPa
